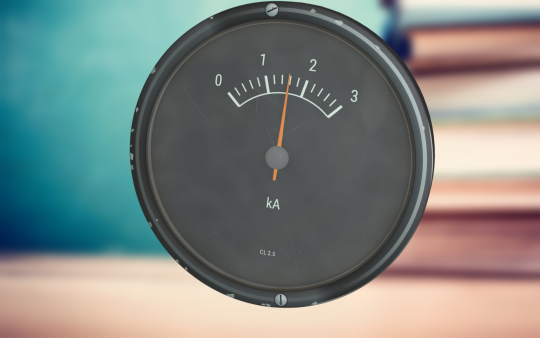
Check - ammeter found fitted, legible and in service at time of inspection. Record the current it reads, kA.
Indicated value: 1.6 kA
